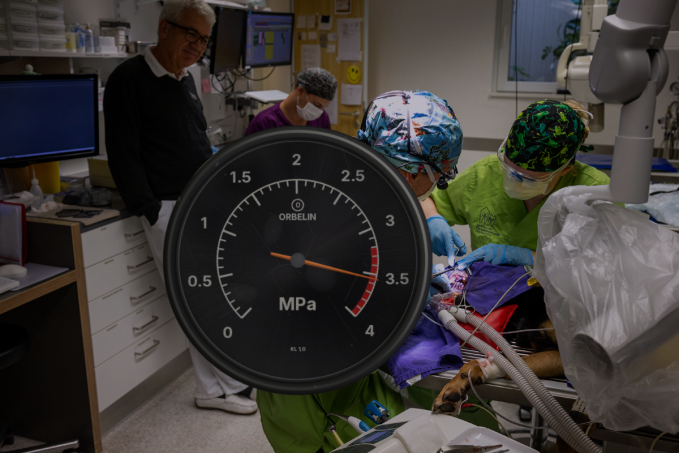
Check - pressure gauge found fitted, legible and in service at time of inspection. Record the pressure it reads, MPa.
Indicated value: 3.55 MPa
